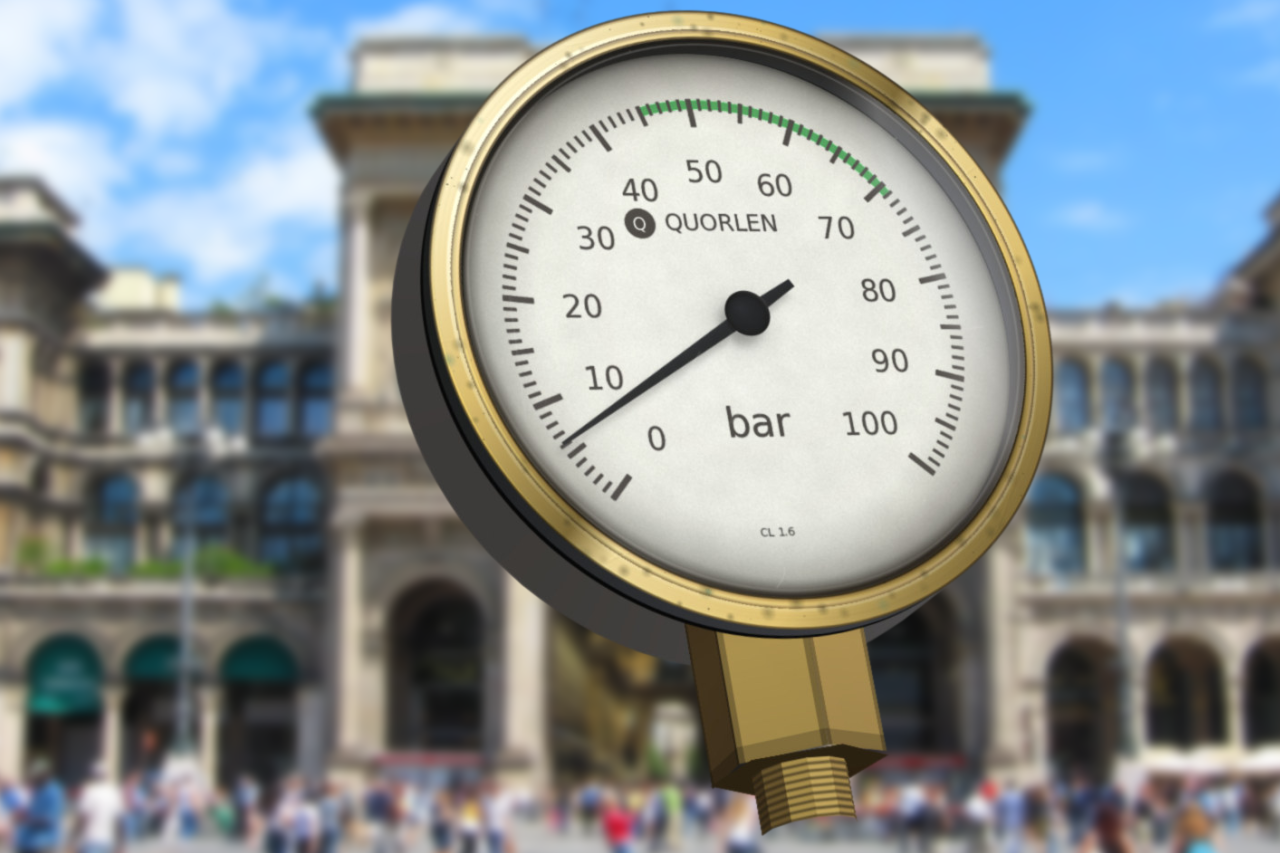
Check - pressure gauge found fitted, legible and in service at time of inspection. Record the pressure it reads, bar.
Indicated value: 6 bar
